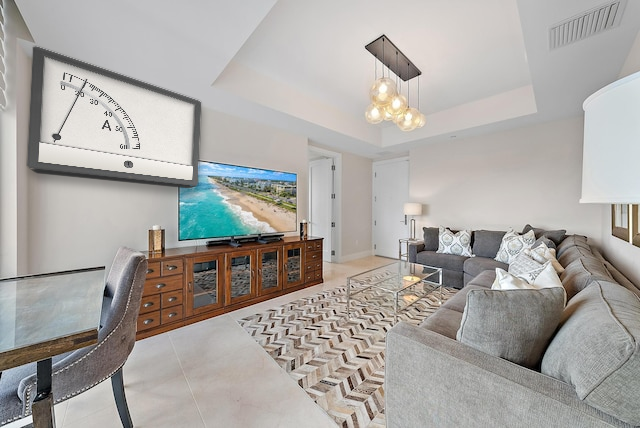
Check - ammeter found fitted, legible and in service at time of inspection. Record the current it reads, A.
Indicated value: 20 A
